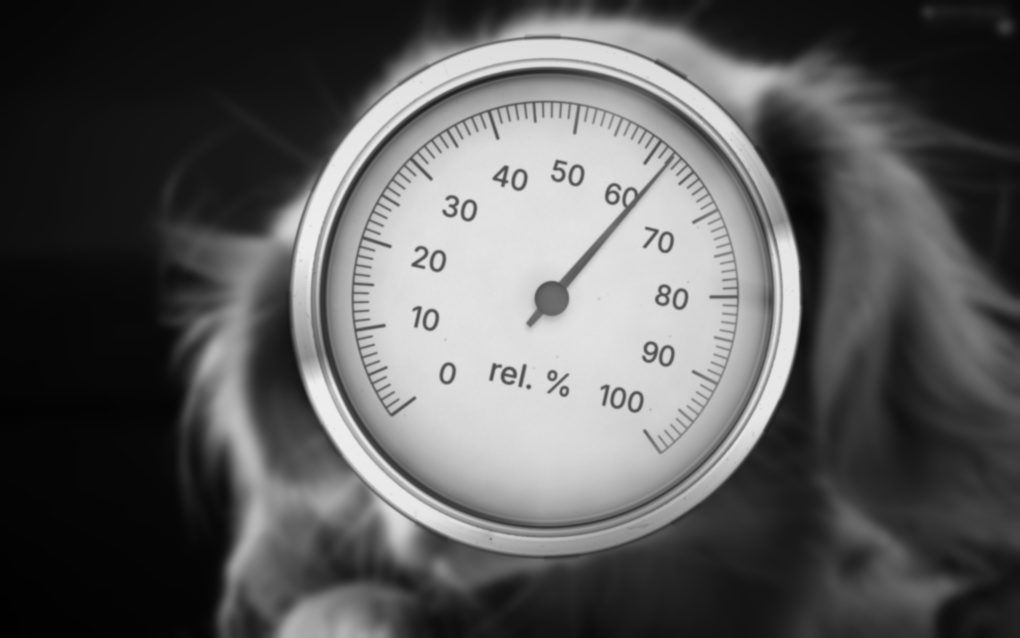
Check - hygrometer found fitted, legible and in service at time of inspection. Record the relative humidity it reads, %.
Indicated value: 62 %
